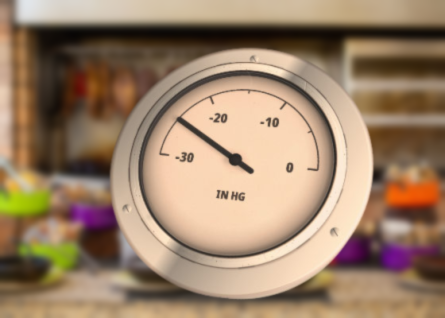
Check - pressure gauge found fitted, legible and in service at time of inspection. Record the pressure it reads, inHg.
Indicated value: -25 inHg
